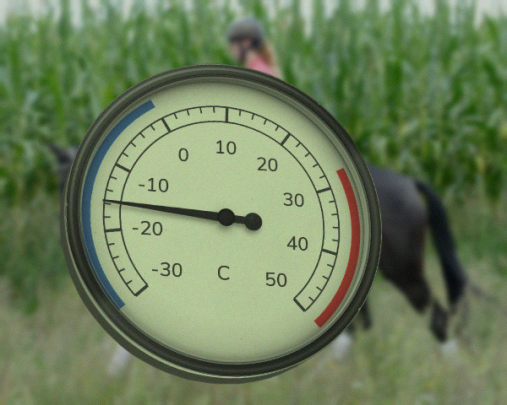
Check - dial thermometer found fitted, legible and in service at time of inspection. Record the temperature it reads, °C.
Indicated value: -16 °C
